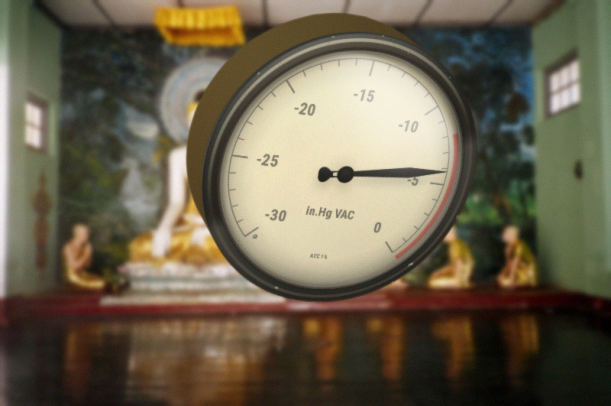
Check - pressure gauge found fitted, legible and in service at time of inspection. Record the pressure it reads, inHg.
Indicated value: -6 inHg
